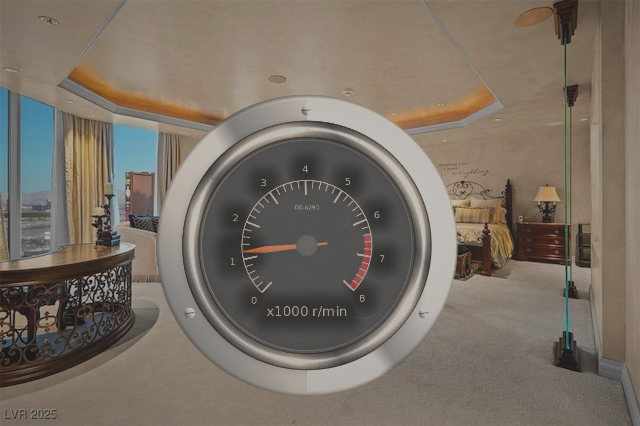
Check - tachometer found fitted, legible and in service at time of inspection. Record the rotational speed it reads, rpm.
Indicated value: 1200 rpm
